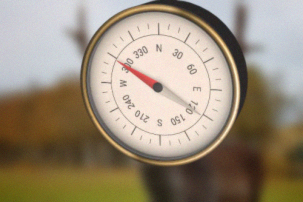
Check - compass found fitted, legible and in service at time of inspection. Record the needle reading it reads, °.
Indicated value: 300 °
